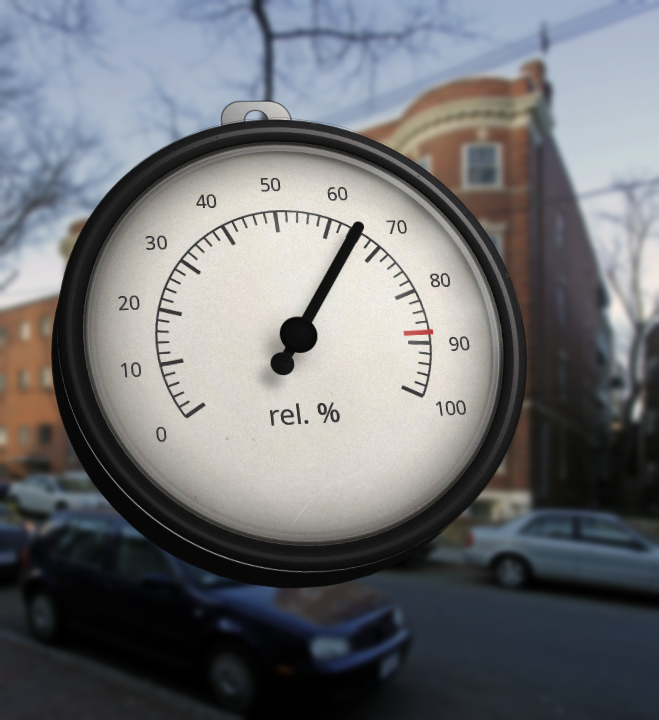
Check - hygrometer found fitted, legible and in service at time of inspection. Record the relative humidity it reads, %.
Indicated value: 65 %
